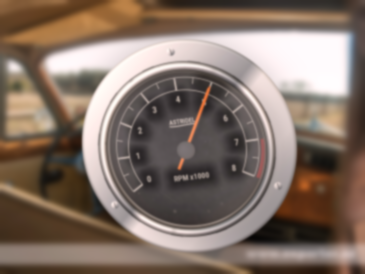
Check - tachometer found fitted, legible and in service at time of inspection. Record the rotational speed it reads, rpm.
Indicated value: 5000 rpm
